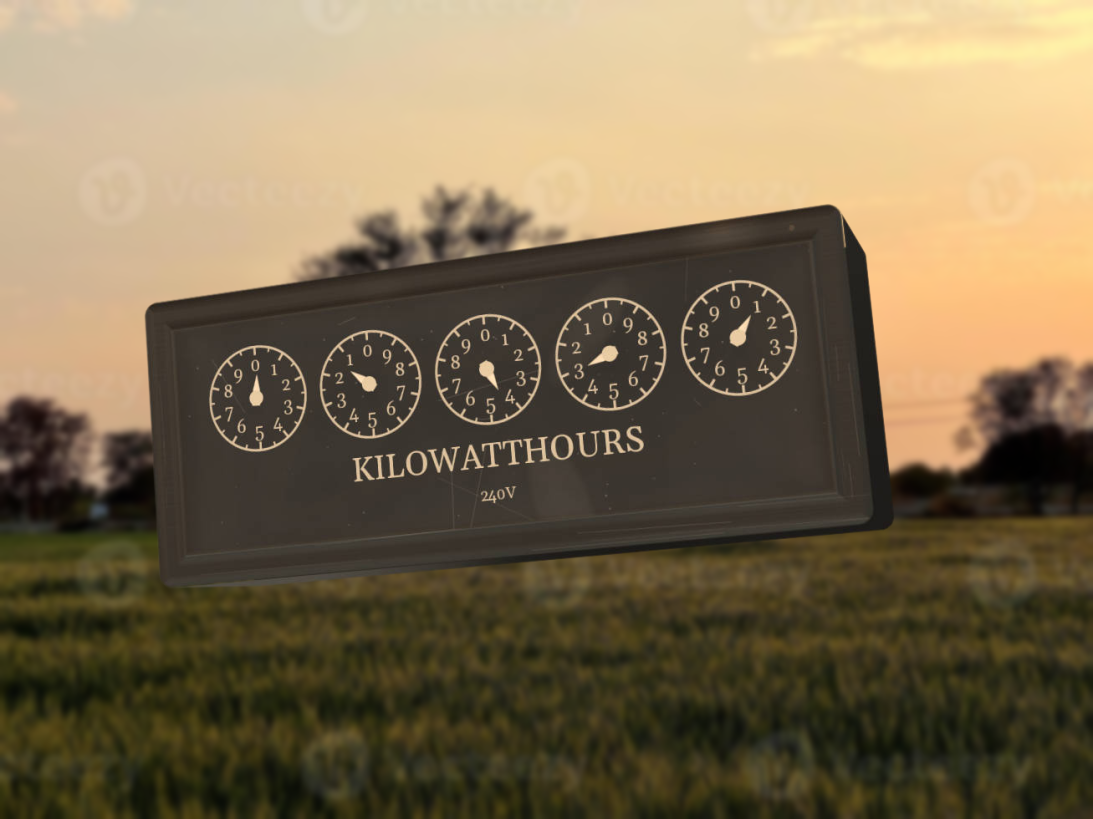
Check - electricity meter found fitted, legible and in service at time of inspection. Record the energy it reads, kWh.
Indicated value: 1431 kWh
